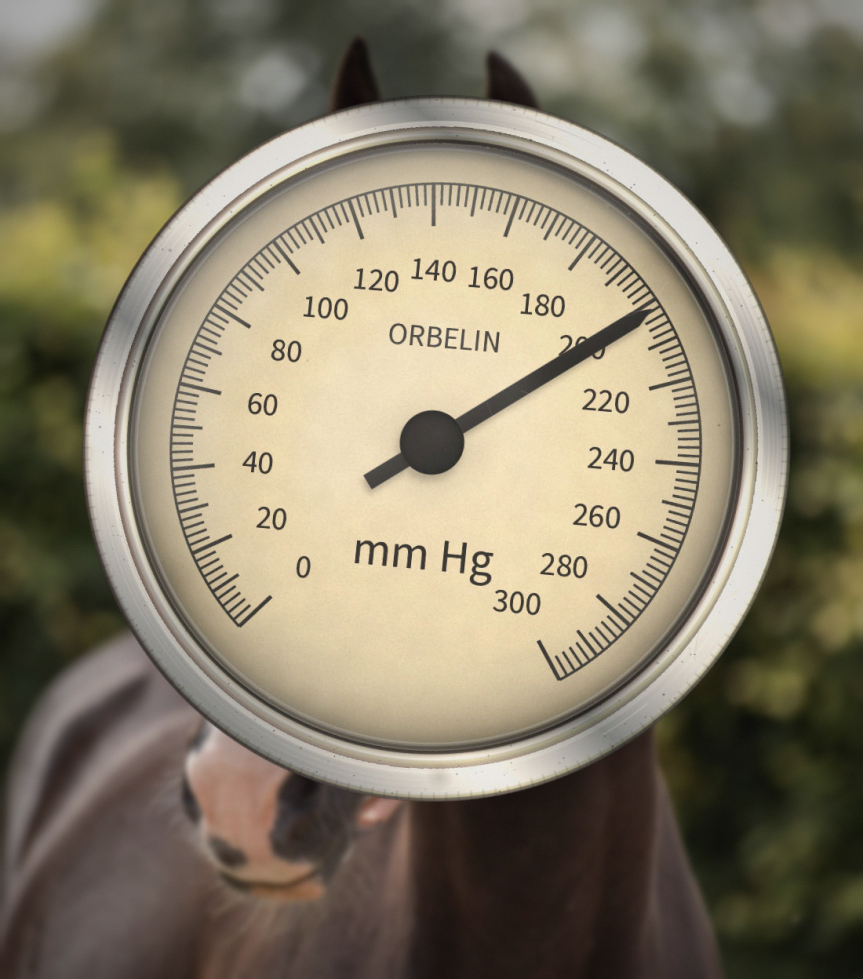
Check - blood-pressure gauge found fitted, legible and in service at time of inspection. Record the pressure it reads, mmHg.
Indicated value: 202 mmHg
